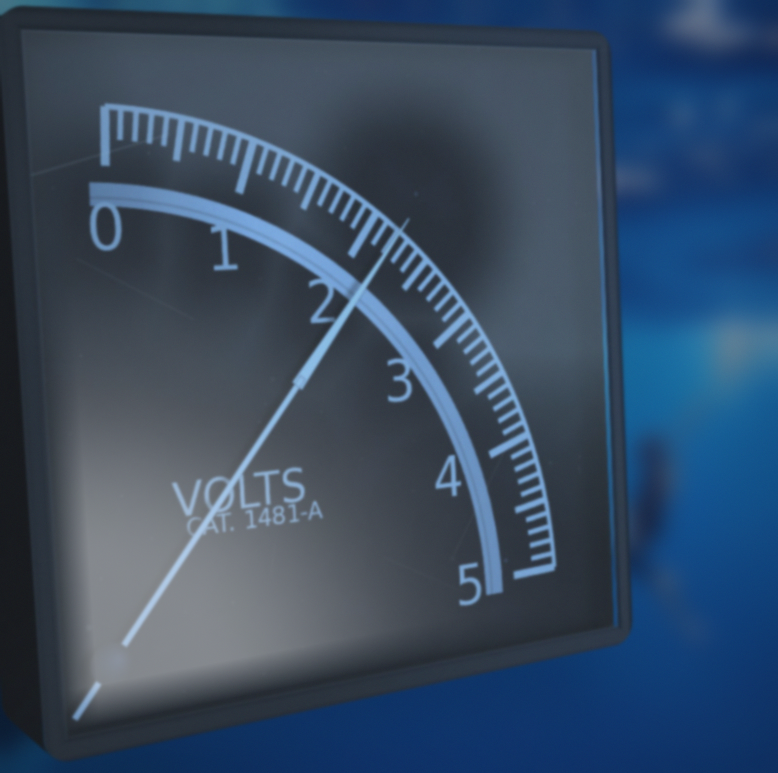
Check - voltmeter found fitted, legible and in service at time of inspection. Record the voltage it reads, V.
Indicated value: 2.2 V
